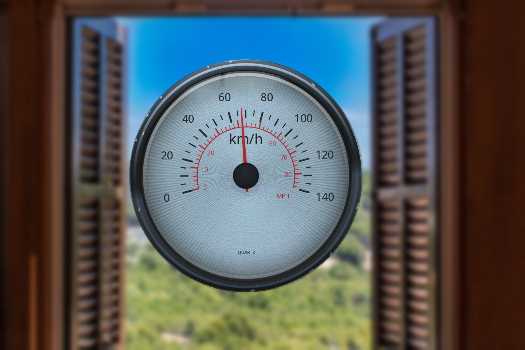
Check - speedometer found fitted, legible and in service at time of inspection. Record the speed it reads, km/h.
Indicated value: 67.5 km/h
